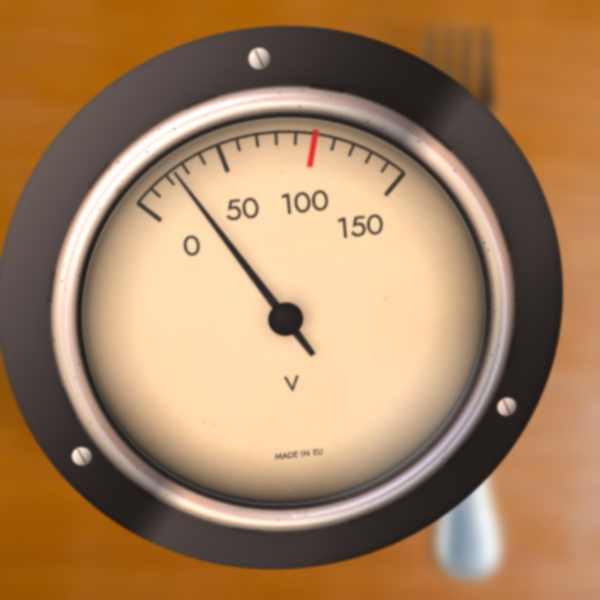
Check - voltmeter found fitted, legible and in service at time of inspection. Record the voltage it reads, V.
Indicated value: 25 V
